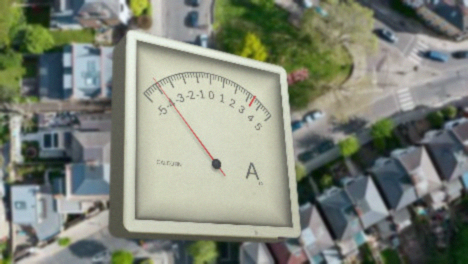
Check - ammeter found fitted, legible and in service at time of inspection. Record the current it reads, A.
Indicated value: -4 A
